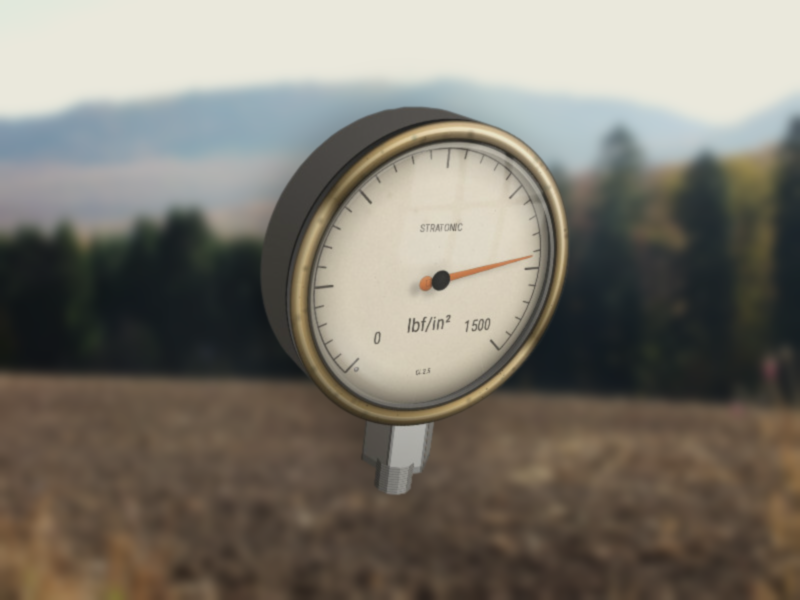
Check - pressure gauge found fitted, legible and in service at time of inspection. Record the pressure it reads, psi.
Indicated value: 1200 psi
